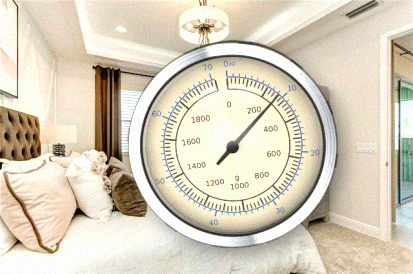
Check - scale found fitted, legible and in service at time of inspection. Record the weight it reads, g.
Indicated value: 260 g
